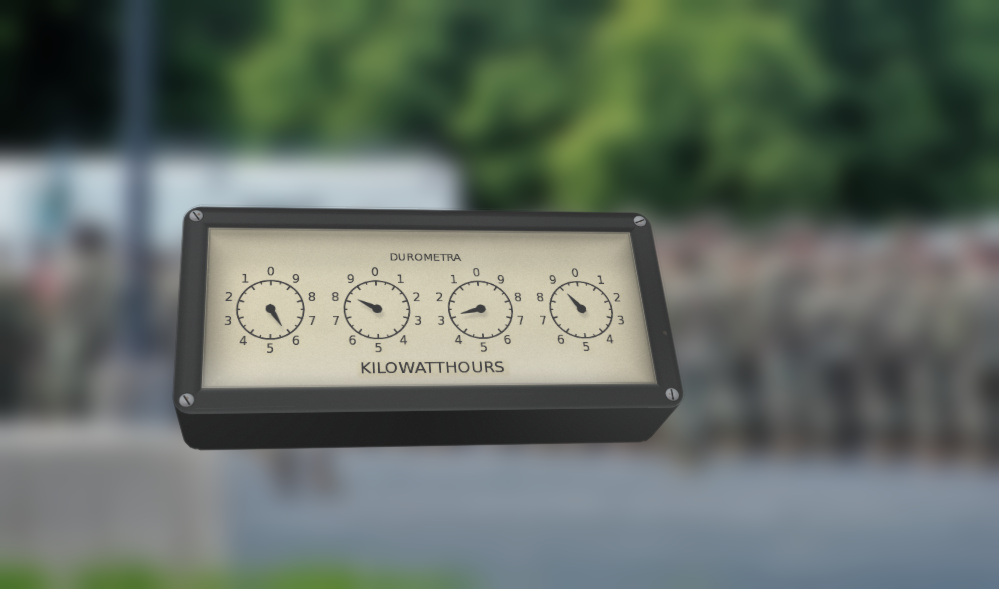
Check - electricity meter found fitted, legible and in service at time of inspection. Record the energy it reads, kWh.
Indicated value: 5829 kWh
